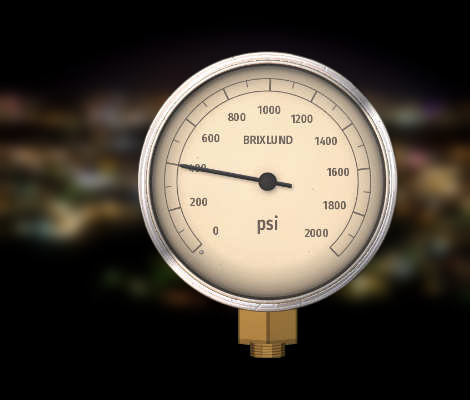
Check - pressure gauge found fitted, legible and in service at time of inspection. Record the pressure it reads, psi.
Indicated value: 400 psi
